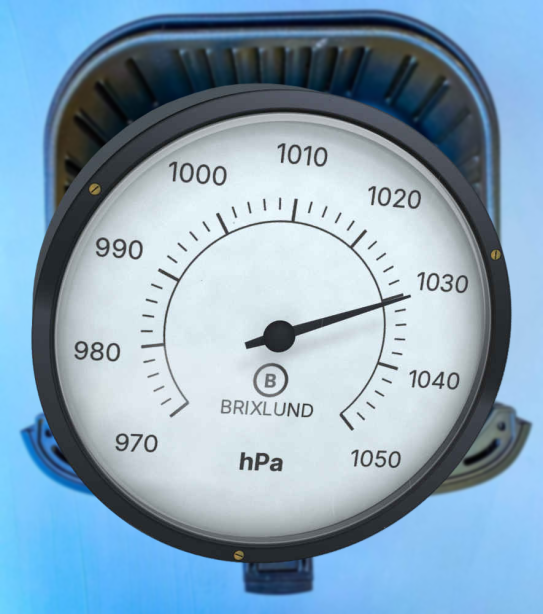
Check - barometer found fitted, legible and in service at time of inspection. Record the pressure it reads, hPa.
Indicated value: 1030 hPa
